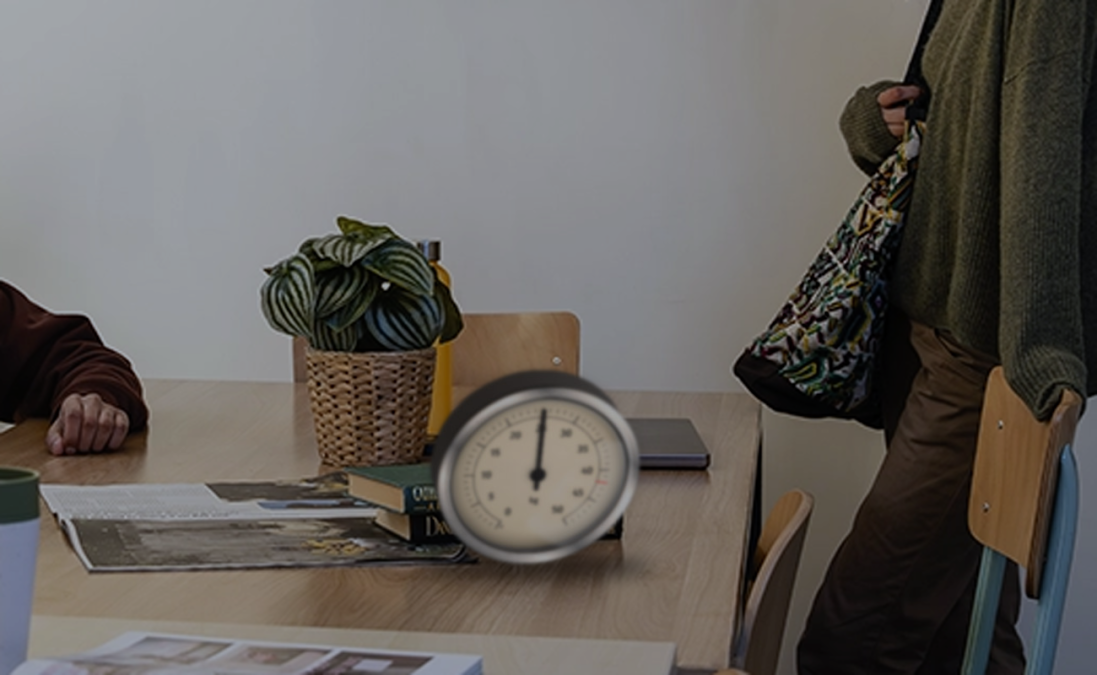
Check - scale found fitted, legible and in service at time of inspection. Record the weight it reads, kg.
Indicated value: 25 kg
